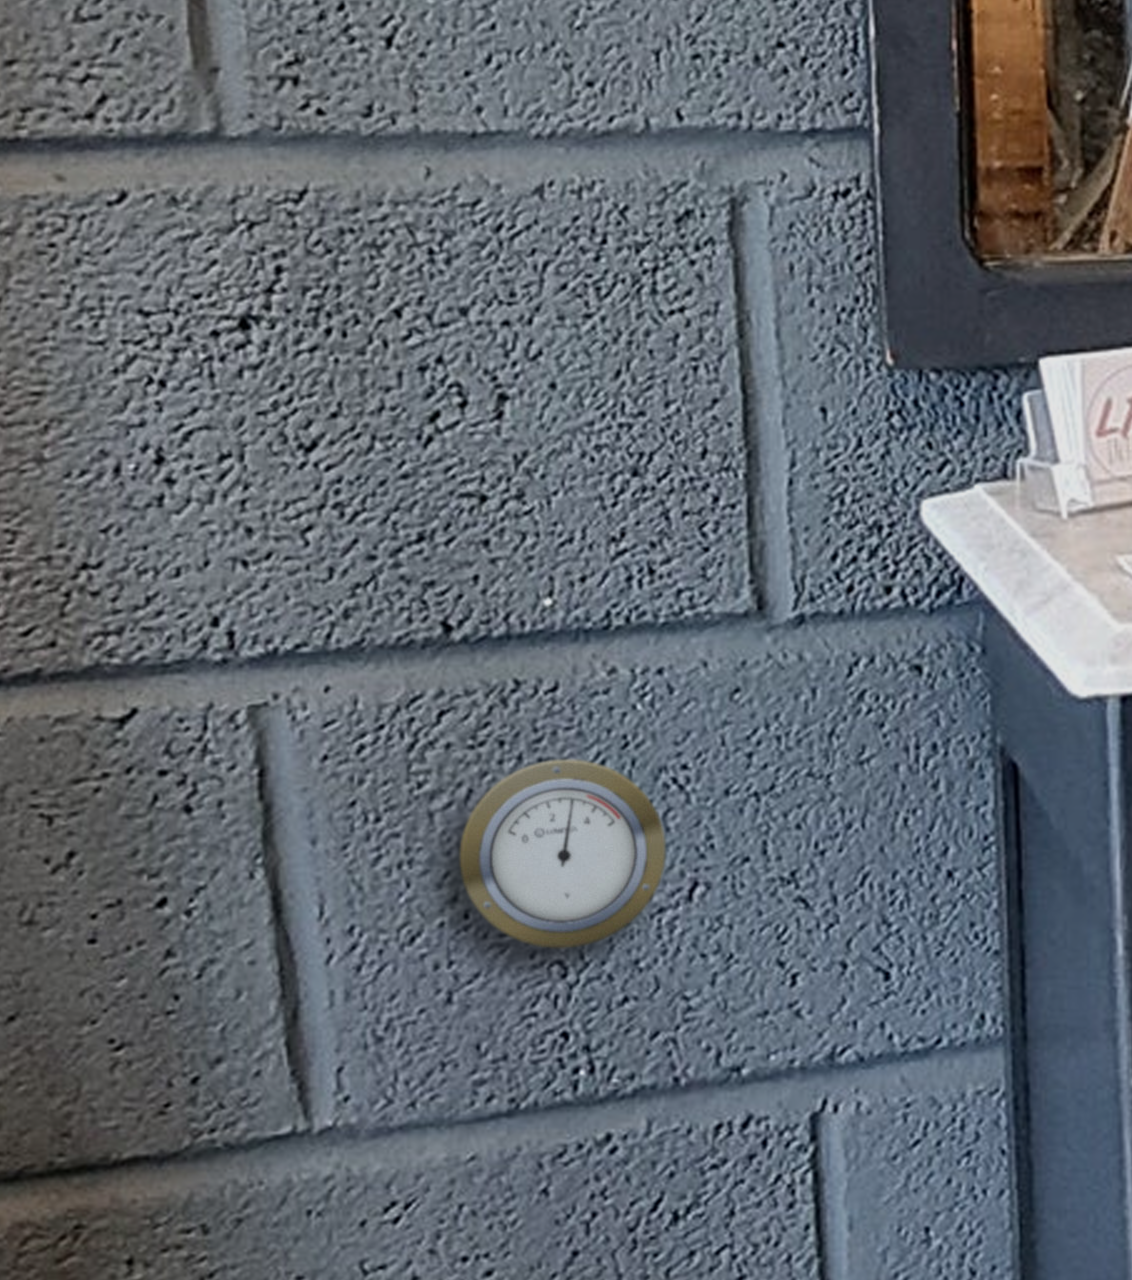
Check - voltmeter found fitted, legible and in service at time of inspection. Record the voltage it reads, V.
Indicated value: 3 V
